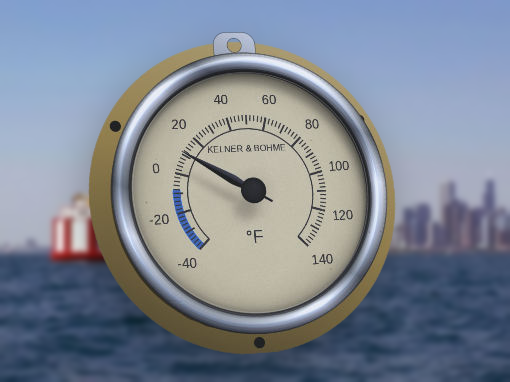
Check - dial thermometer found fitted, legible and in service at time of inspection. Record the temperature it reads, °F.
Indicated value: 10 °F
